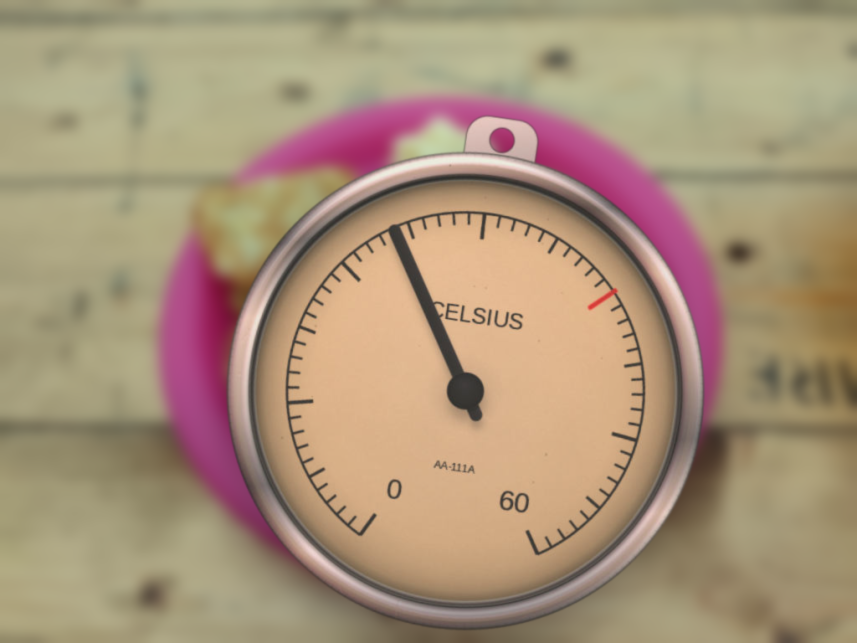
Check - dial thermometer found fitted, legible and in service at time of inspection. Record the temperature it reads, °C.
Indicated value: 24 °C
